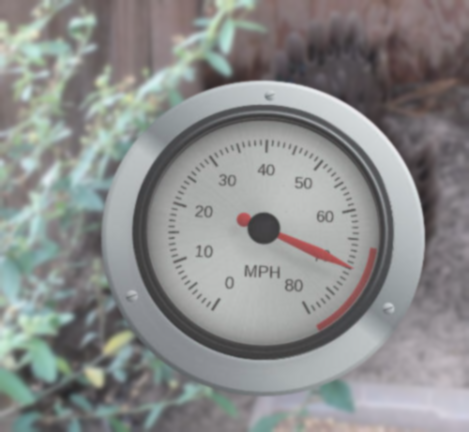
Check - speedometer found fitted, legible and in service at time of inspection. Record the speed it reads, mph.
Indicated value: 70 mph
